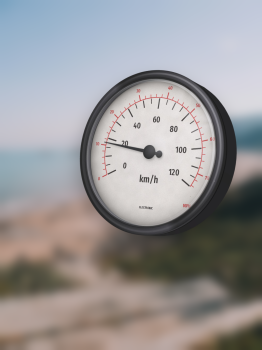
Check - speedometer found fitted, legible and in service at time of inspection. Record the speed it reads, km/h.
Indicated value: 17.5 km/h
